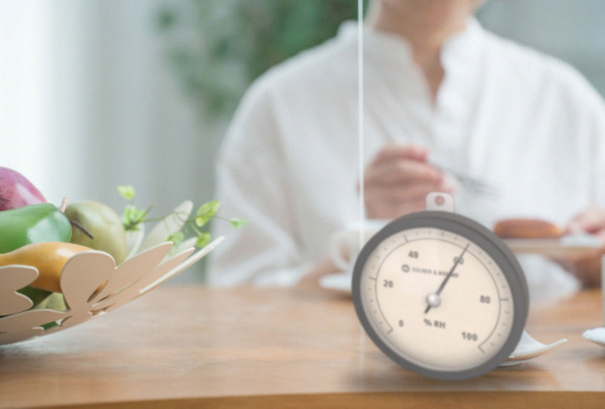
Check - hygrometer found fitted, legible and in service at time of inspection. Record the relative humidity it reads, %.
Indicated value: 60 %
